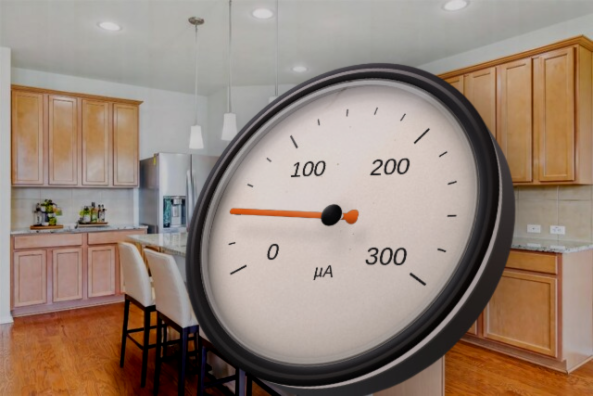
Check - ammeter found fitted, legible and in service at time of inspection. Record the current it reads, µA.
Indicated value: 40 µA
